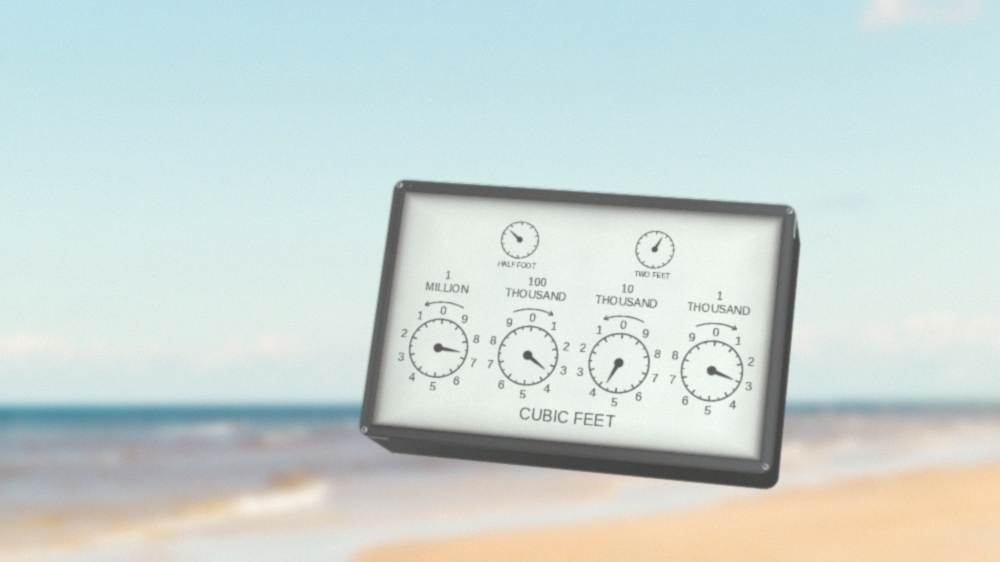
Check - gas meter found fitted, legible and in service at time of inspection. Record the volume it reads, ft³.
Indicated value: 734300 ft³
